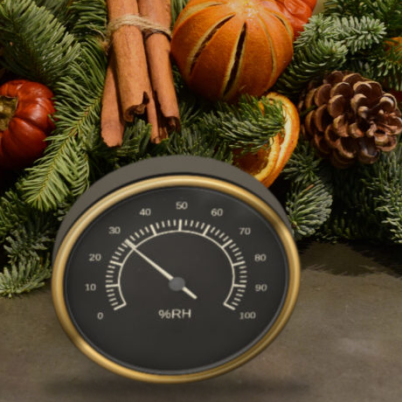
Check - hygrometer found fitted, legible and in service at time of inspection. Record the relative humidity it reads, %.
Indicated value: 30 %
